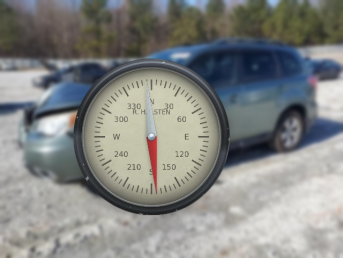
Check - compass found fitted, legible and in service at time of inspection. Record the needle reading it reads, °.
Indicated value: 175 °
